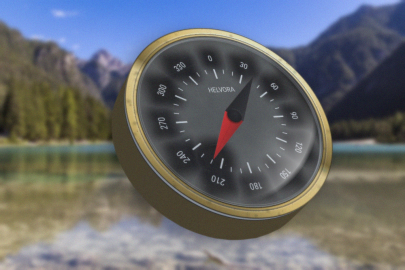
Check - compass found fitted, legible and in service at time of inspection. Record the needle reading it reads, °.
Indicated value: 220 °
